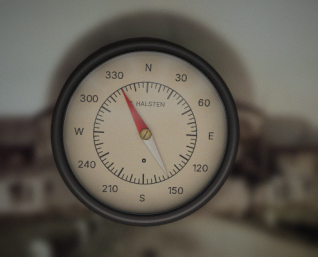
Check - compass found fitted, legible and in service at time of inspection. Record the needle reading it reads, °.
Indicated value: 330 °
